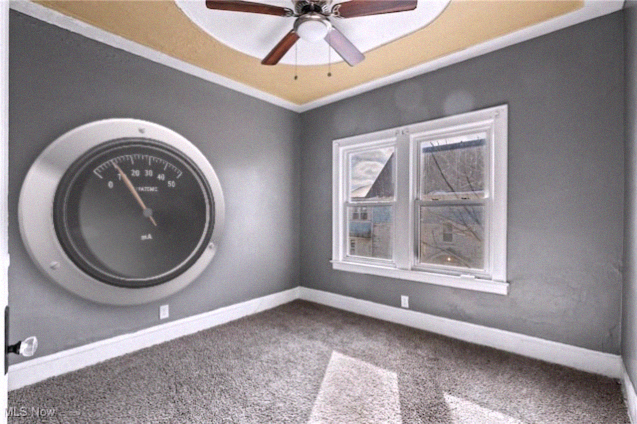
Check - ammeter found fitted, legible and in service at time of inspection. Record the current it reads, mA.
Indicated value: 10 mA
